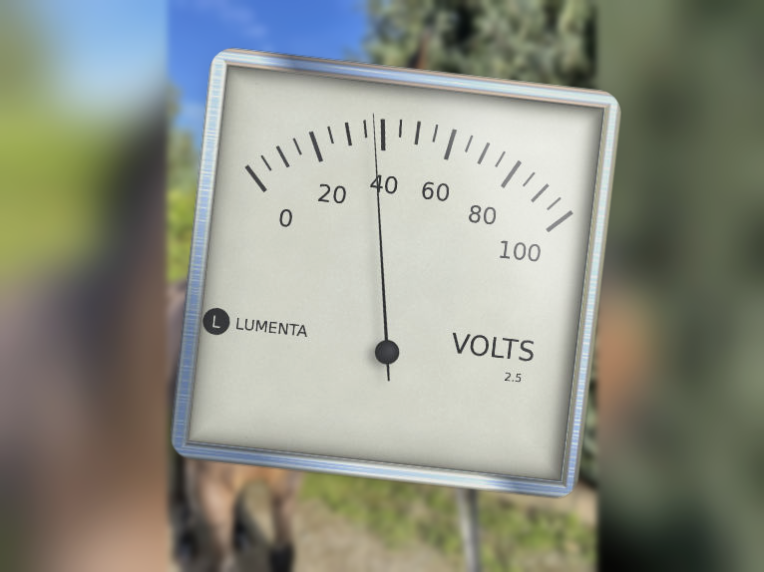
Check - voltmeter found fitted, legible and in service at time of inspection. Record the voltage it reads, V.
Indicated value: 37.5 V
